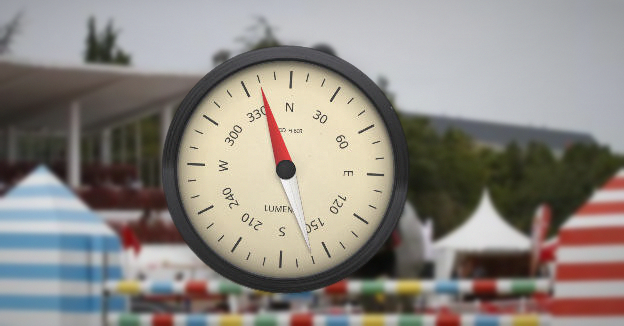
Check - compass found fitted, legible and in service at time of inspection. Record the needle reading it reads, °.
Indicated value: 340 °
